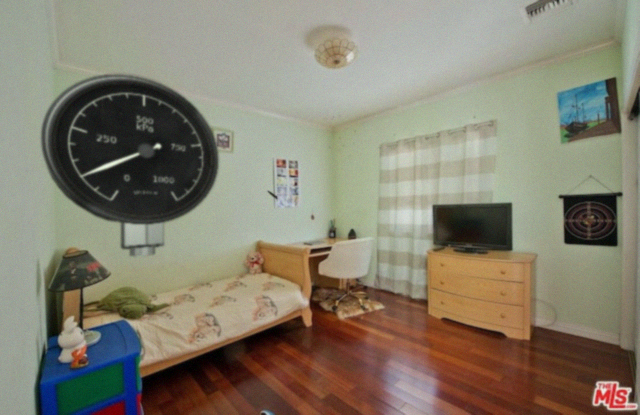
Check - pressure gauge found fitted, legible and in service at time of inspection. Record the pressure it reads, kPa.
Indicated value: 100 kPa
